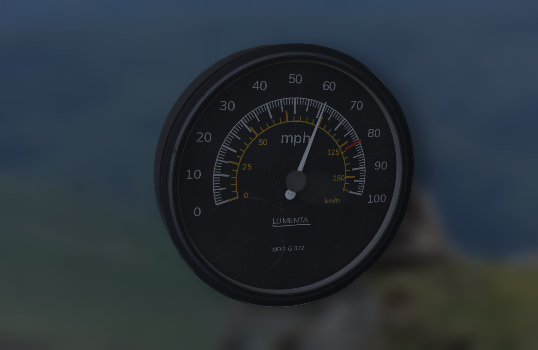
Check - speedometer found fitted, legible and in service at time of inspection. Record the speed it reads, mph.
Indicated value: 60 mph
